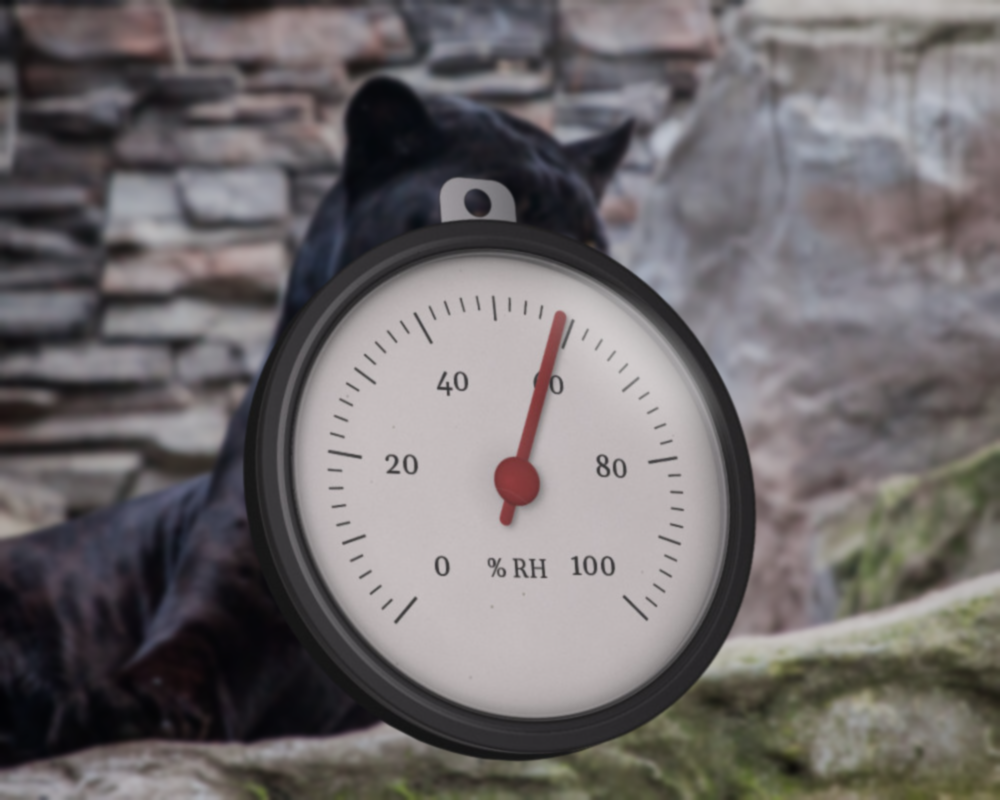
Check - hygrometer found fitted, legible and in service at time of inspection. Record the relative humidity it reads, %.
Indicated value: 58 %
